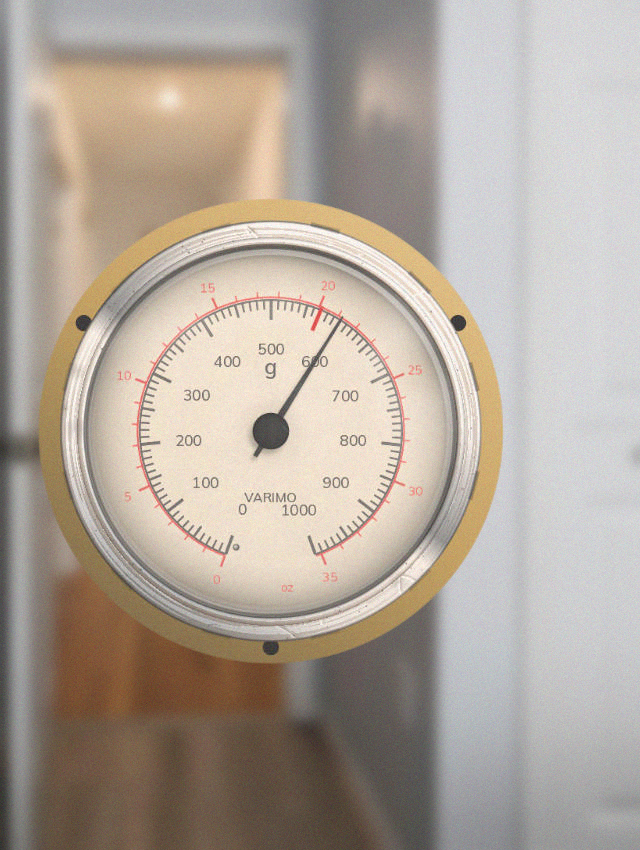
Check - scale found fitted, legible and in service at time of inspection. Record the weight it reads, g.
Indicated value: 600 g
